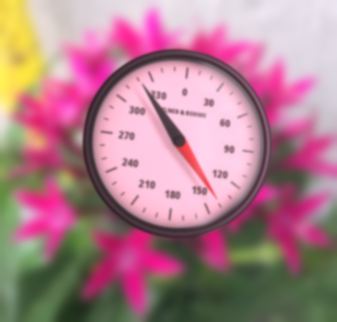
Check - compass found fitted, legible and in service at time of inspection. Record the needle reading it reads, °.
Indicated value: 140 °
